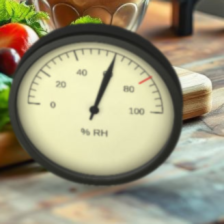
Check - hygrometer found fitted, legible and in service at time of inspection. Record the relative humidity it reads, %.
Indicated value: 60 %
